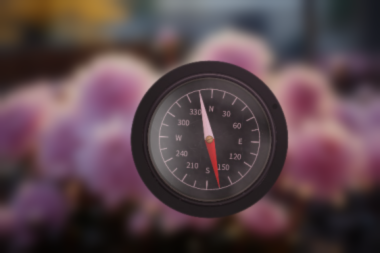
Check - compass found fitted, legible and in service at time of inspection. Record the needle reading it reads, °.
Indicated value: 165 °
